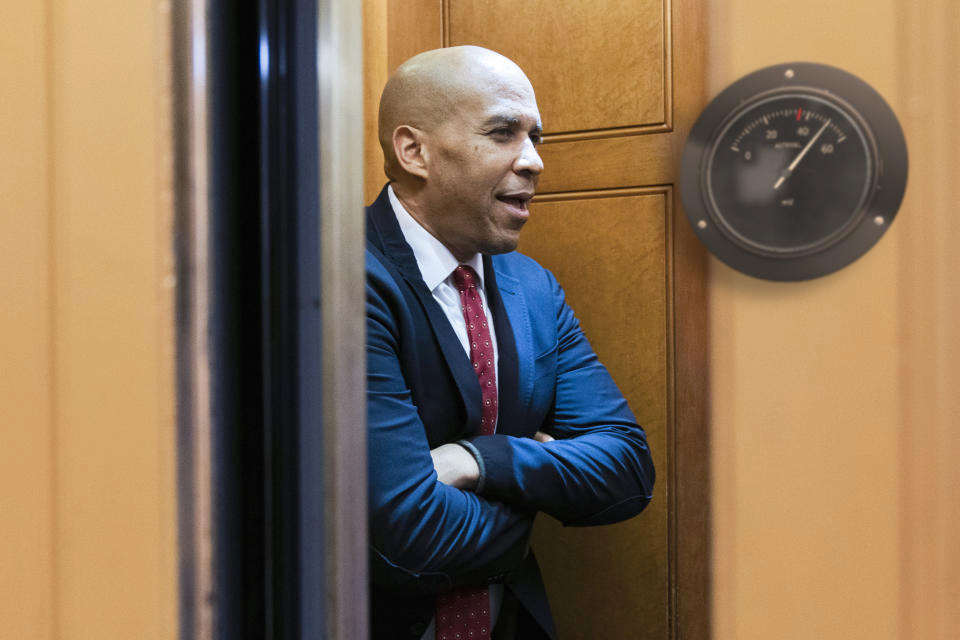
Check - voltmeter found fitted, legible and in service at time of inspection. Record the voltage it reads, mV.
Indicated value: 50 mV
